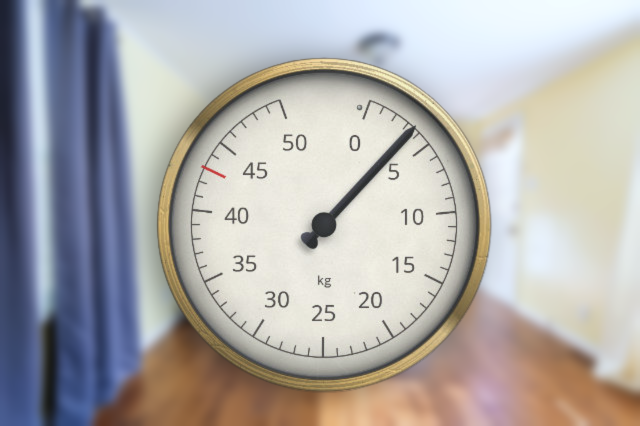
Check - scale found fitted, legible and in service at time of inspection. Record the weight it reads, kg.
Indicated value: 3.5 kg
